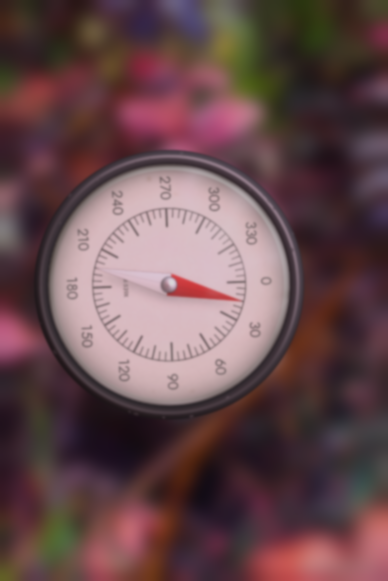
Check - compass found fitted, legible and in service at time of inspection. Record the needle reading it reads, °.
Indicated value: 15 °
